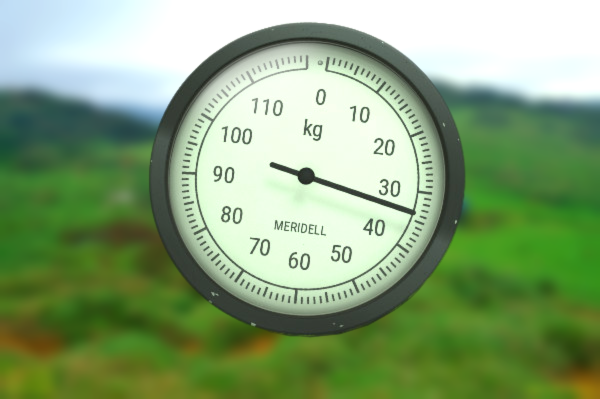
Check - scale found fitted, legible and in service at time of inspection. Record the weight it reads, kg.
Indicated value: 34 kg
